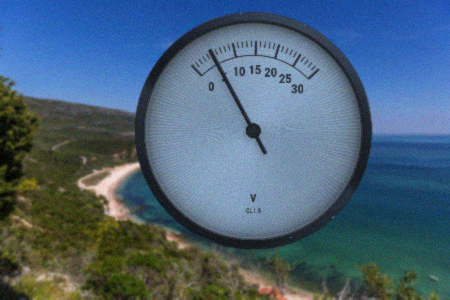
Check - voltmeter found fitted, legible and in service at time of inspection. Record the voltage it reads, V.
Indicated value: 5 V
